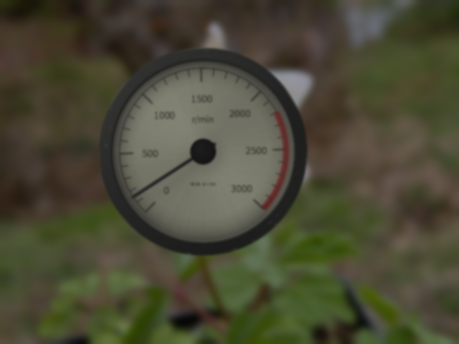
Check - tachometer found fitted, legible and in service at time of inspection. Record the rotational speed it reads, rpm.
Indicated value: 150 rpm
